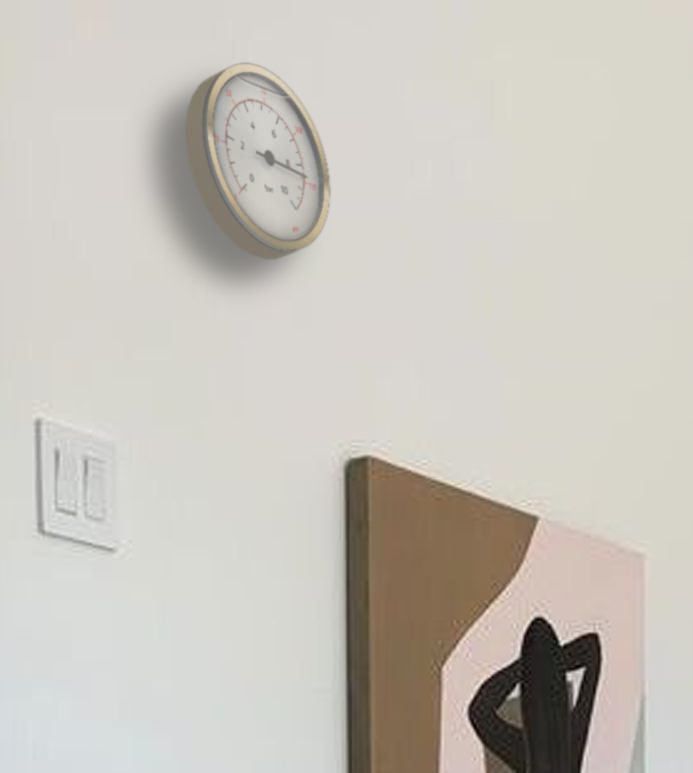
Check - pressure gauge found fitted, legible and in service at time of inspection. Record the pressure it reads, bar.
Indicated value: 8.5 bar
